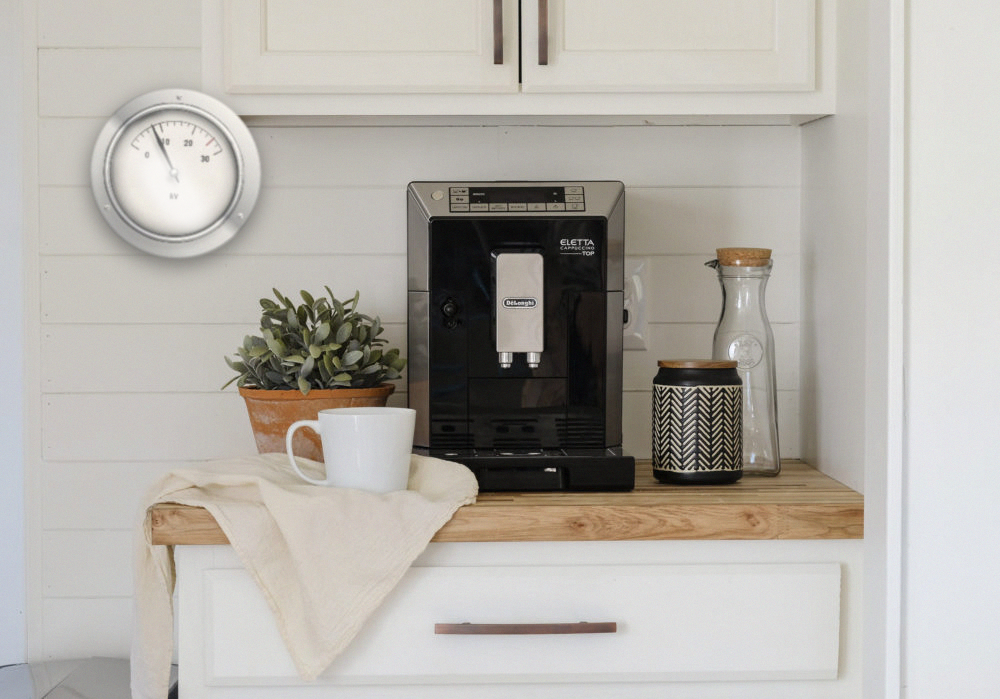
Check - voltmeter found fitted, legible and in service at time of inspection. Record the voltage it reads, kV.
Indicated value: 8 kV
